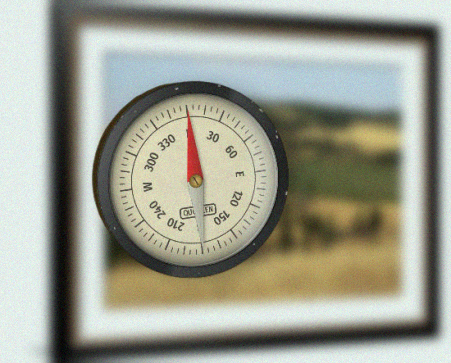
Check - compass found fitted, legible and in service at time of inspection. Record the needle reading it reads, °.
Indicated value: 0 °
